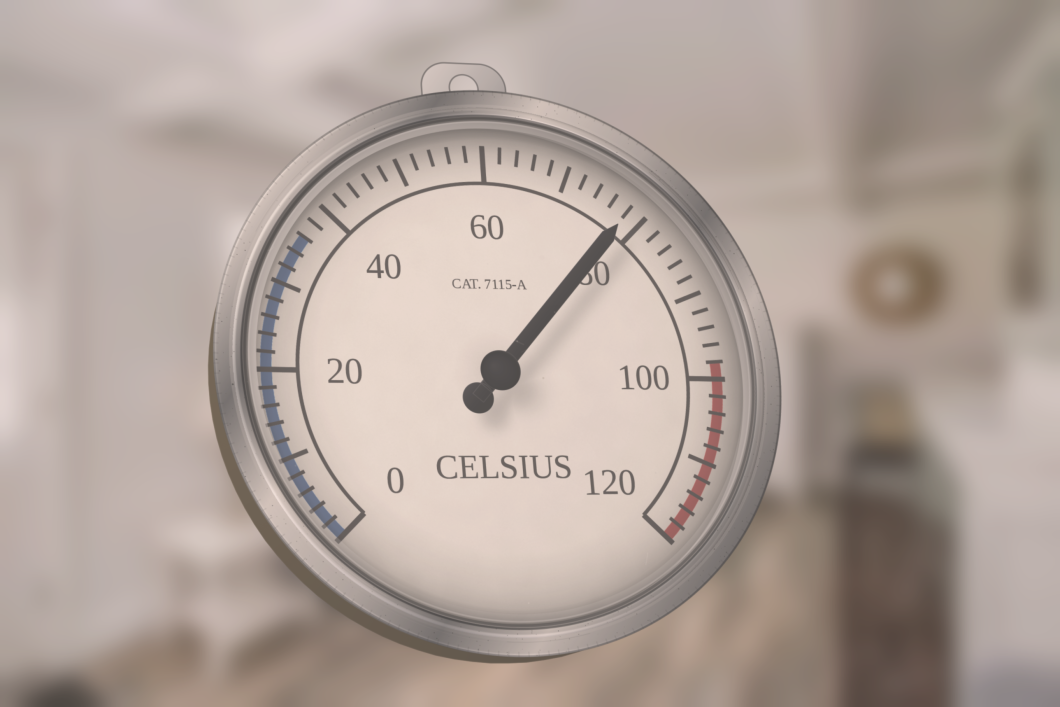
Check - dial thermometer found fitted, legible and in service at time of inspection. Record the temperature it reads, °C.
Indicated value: 78 °C
